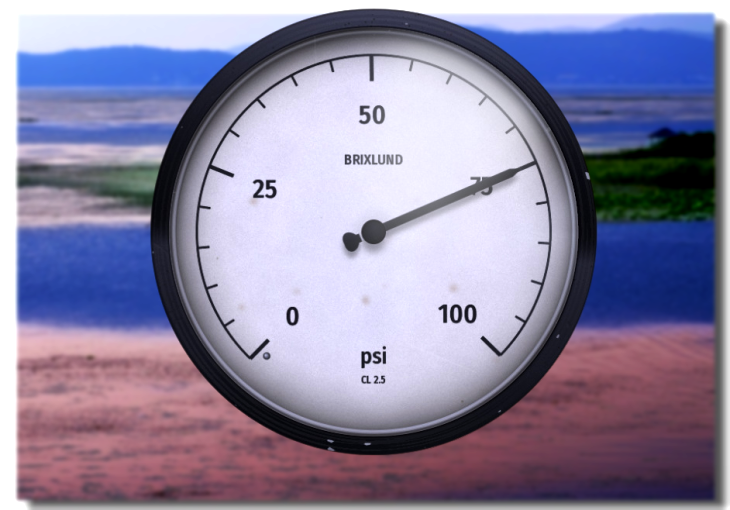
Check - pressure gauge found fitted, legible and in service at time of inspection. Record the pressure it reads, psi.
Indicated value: 75 psi
